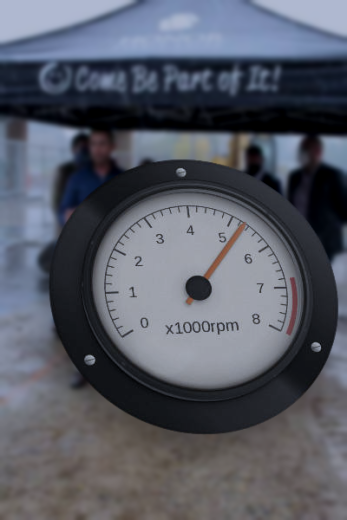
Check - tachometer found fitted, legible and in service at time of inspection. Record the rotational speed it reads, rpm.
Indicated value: 5300 rpm
